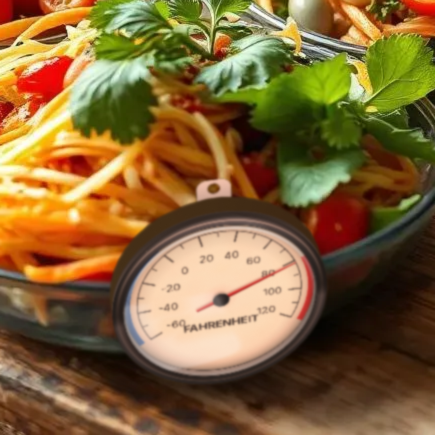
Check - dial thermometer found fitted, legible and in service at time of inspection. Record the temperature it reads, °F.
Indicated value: 80 °F
